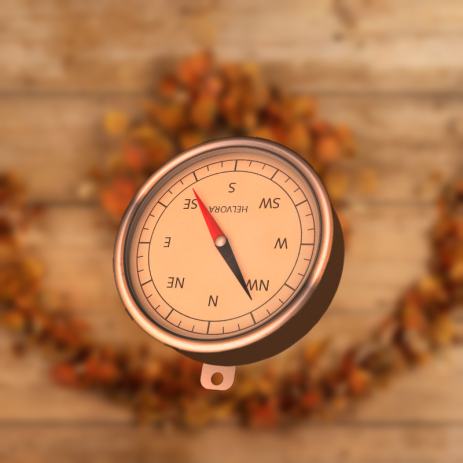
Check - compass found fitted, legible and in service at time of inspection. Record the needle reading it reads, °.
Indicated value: 145 °
